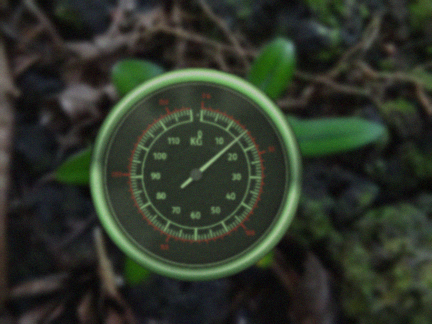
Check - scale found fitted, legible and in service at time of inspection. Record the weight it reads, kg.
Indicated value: 15 kg
